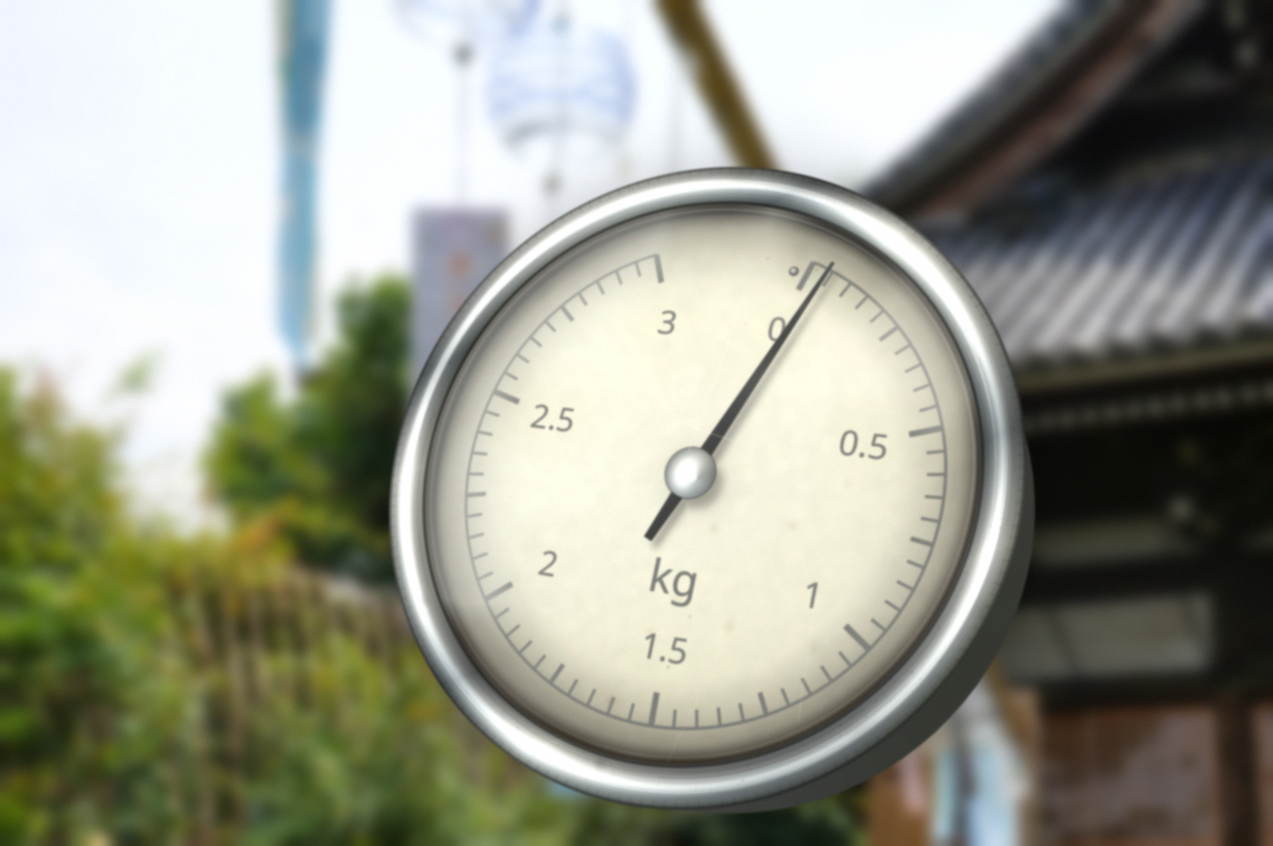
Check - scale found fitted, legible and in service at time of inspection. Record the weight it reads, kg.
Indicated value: 0.05 kg
